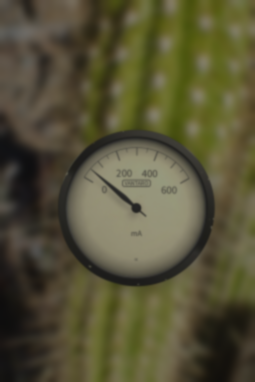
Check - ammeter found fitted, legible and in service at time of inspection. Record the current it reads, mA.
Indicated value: 50 mA
